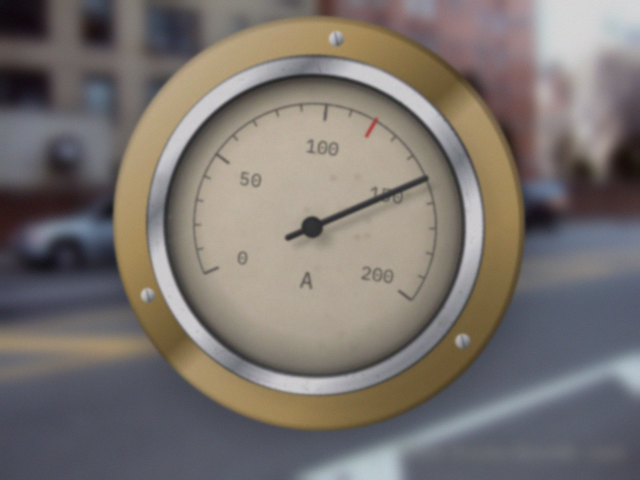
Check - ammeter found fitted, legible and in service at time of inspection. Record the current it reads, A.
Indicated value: 150 A
